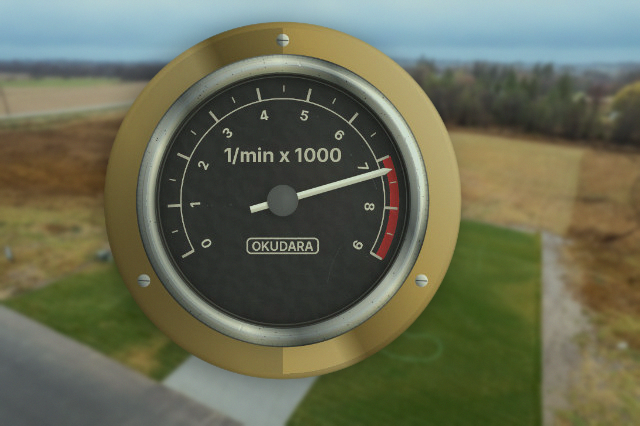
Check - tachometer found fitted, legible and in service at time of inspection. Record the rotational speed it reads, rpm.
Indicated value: 7250 rpm
